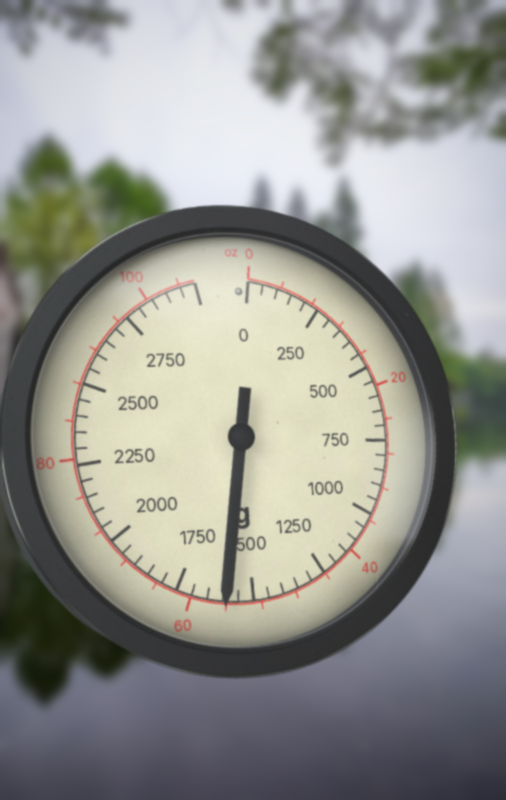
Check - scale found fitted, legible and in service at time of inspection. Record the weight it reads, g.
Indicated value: 1600 g
